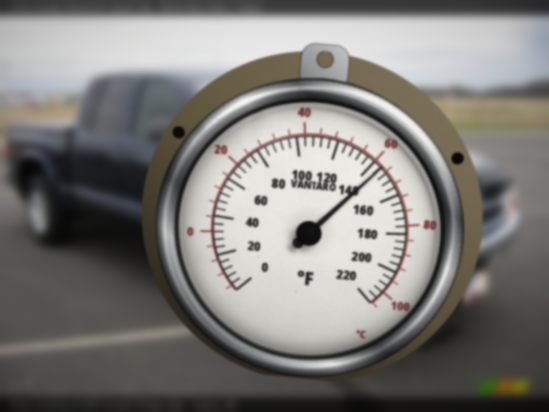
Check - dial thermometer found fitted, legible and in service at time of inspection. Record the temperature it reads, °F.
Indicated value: 144 °F
